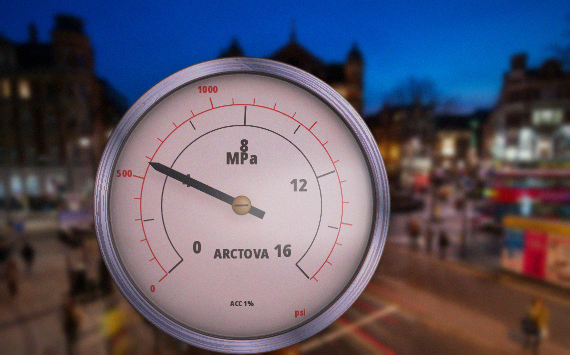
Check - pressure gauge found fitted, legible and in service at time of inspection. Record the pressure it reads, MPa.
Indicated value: 4 MPa
